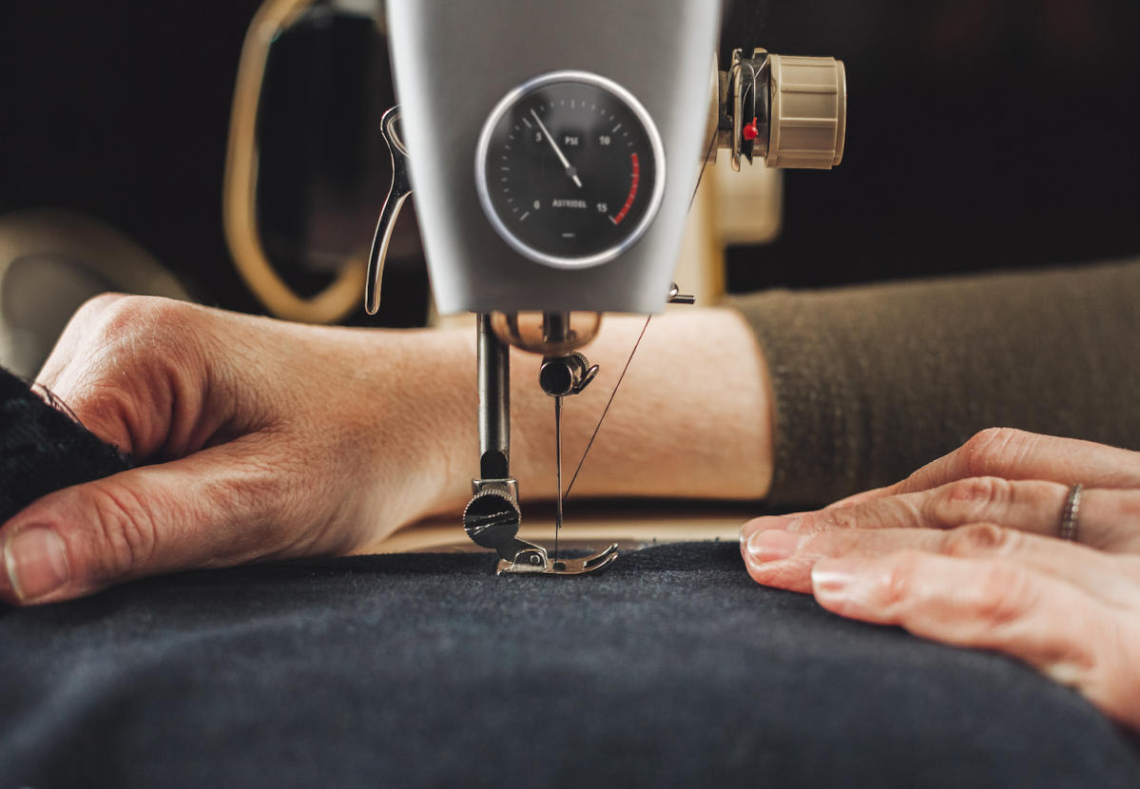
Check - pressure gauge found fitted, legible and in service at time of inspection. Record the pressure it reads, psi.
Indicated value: 5.5 psi
